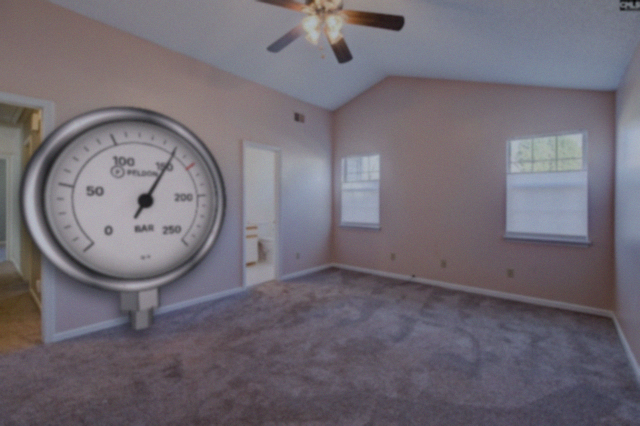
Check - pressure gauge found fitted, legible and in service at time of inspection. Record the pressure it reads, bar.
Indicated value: 150 bar
